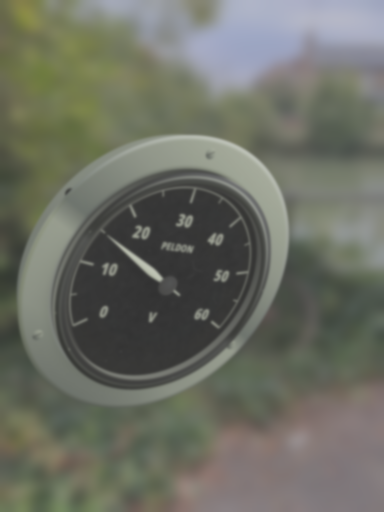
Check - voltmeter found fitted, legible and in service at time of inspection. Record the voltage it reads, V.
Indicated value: 15 V
